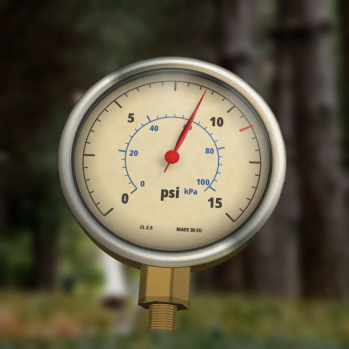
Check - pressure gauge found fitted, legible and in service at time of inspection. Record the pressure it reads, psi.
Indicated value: 8.75 psi
